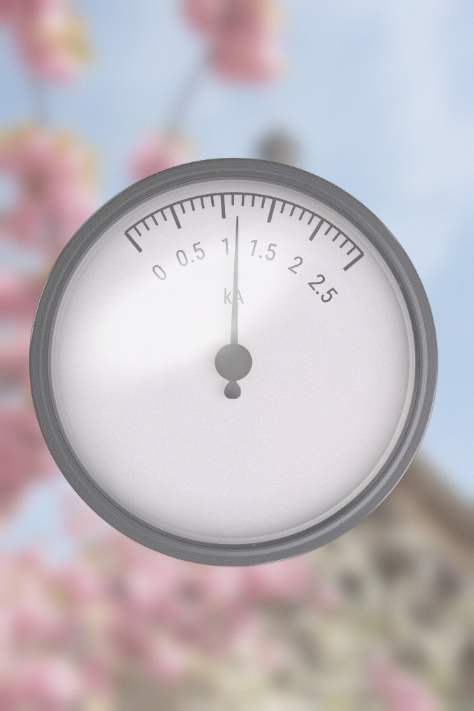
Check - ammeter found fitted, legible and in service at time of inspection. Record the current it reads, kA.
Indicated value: 1.15 kA
